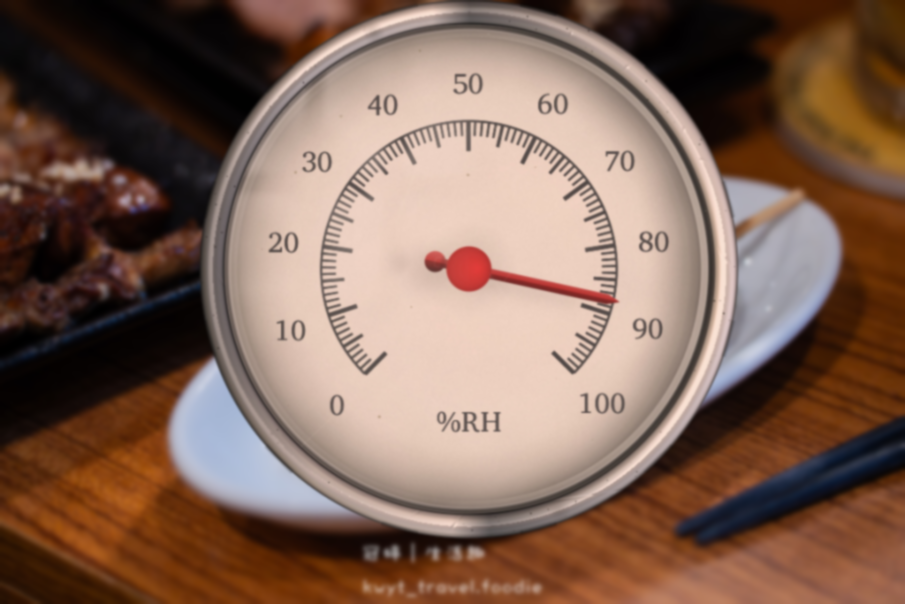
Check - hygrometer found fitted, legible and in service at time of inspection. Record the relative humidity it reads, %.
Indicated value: 88 %
